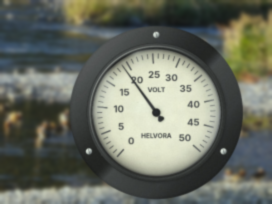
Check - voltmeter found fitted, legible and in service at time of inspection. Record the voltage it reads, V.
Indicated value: 19 V
